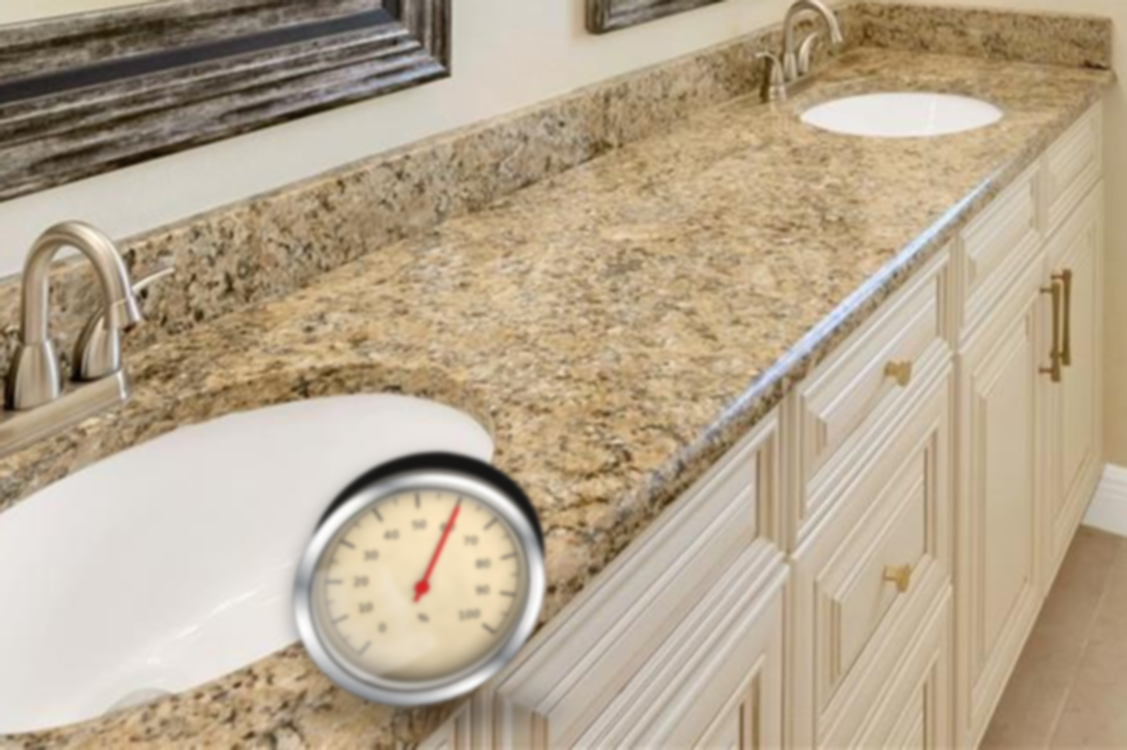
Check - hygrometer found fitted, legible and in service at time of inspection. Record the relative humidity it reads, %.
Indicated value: 60 %
